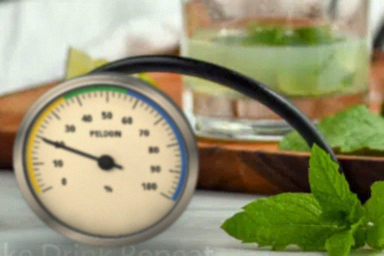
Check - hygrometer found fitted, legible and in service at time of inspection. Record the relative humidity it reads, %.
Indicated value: 20 %
